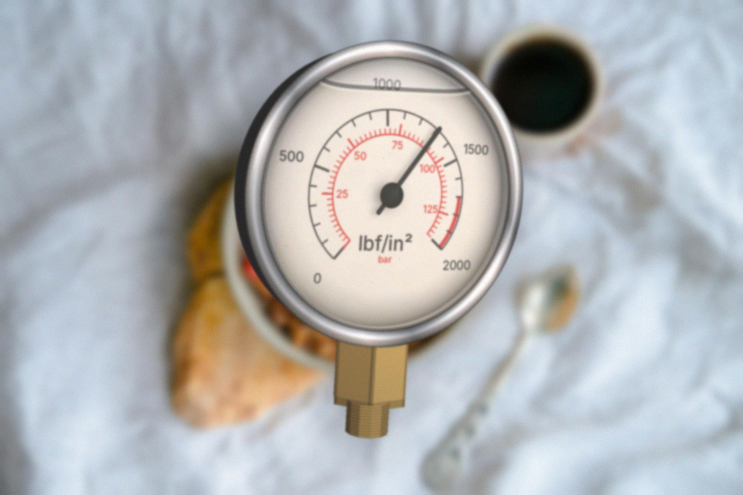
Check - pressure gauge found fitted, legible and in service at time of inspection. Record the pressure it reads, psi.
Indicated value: 1300 psi
